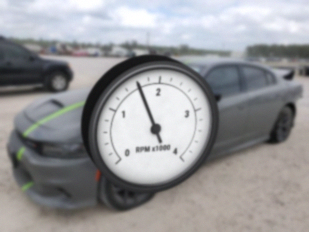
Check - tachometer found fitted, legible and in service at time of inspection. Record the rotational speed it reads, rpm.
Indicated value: 1600 rpm
